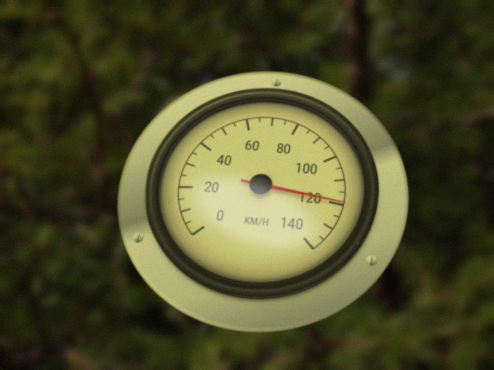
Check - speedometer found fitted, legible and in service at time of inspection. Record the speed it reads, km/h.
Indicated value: 120 km/h
